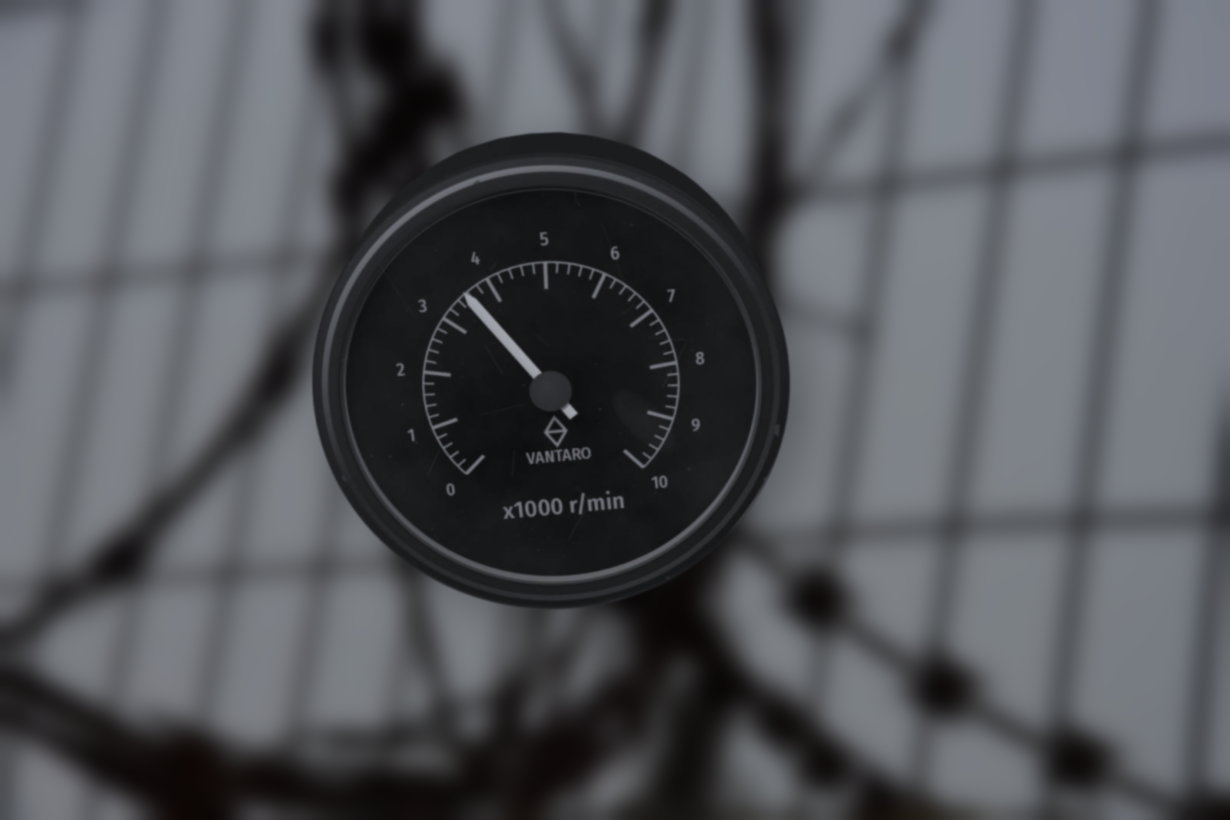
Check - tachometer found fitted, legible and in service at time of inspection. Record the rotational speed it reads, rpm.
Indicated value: 3600 rpm
